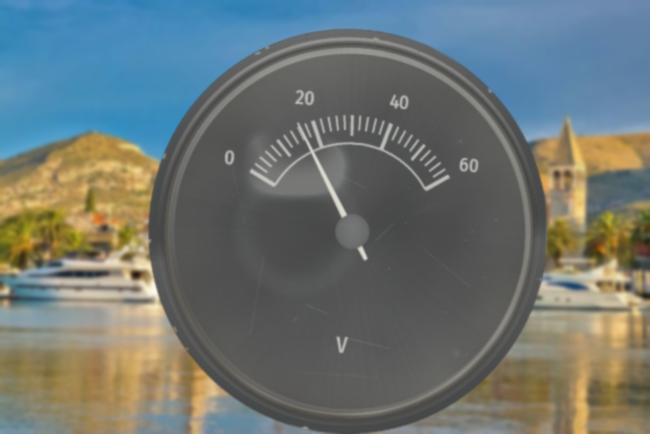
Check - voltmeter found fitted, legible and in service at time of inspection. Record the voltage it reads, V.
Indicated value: 16 V
